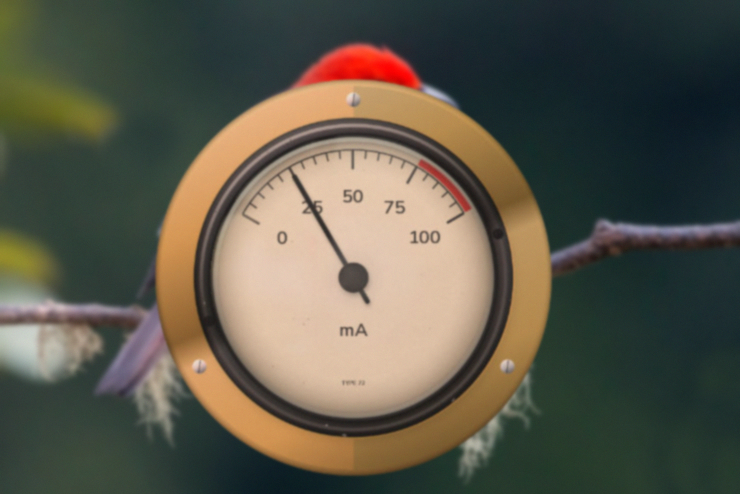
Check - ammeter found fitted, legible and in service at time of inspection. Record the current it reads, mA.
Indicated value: 25 mA
